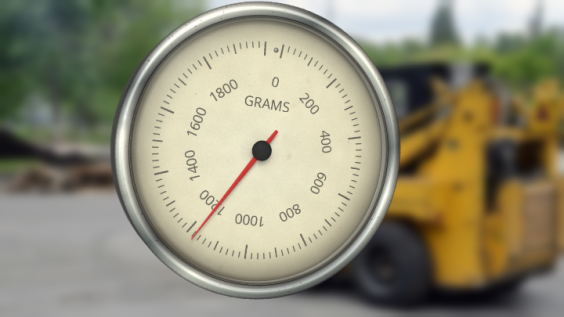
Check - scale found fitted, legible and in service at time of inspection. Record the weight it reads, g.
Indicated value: 1180 g
